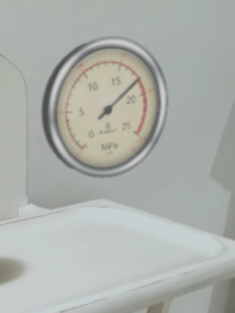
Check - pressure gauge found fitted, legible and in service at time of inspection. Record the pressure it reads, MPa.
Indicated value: 18 MPa
